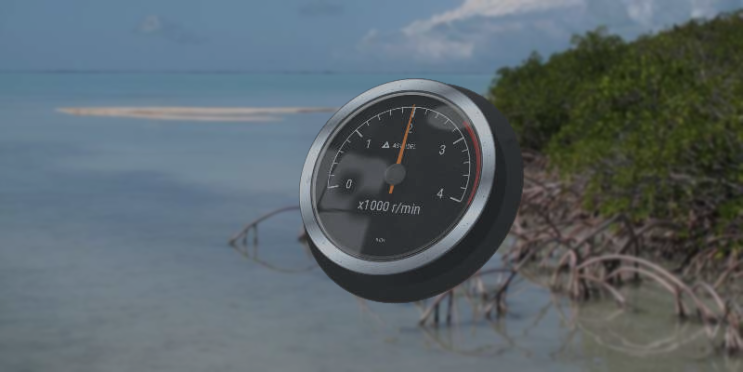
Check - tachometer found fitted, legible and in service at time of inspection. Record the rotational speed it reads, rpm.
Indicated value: 2000 rpm
